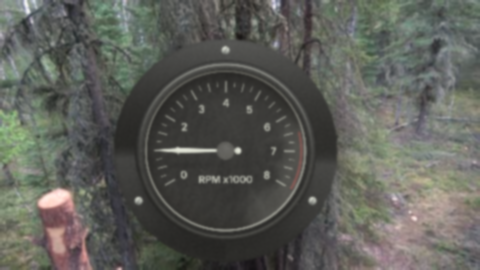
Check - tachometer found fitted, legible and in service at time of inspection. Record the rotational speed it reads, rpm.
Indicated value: 1000 rpm
